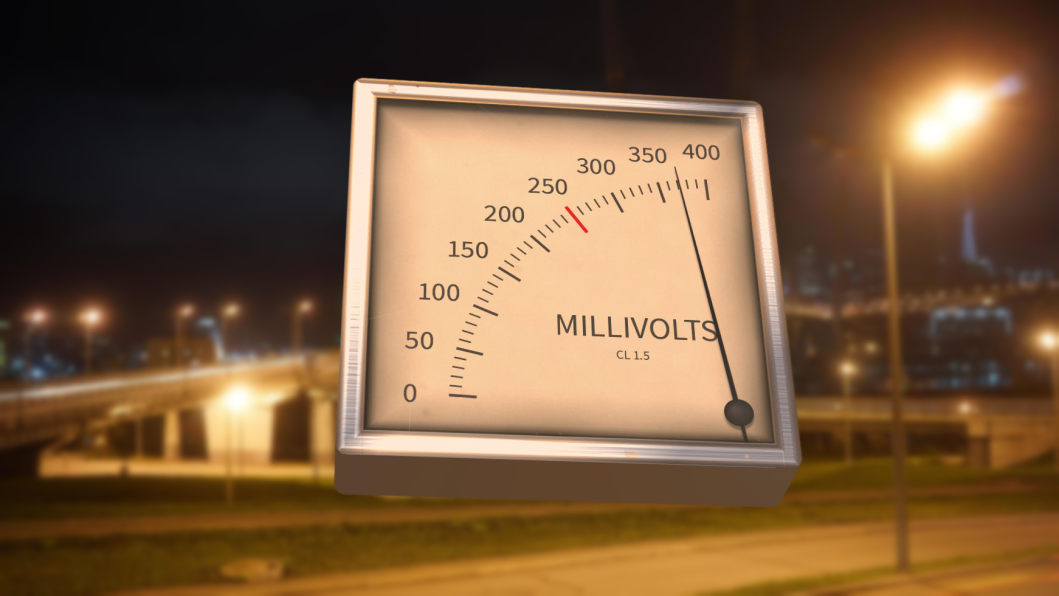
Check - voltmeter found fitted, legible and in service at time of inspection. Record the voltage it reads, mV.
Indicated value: 370 mV
